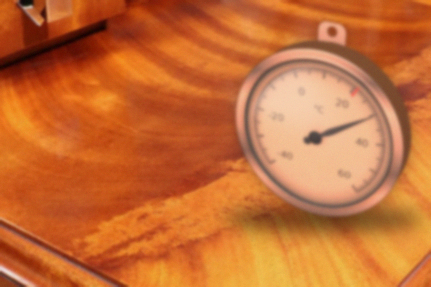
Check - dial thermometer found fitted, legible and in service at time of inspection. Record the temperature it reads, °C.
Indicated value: 30 °C
